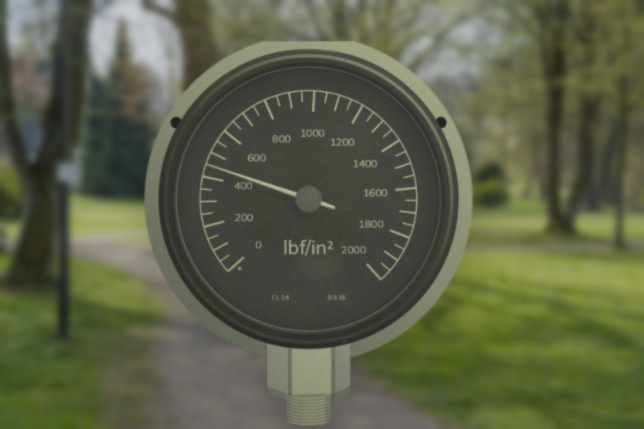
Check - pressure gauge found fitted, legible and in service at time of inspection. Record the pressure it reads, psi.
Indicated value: 450 psi
